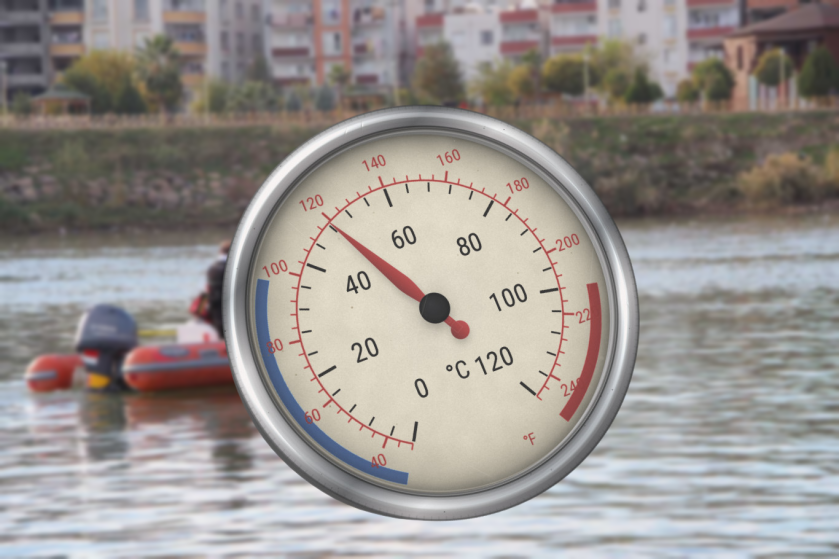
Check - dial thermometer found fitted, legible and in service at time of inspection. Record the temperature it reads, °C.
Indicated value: 48 °C
